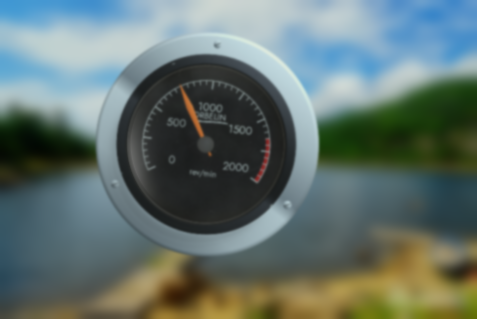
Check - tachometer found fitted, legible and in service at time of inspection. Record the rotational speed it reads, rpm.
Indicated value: 750 rpm
